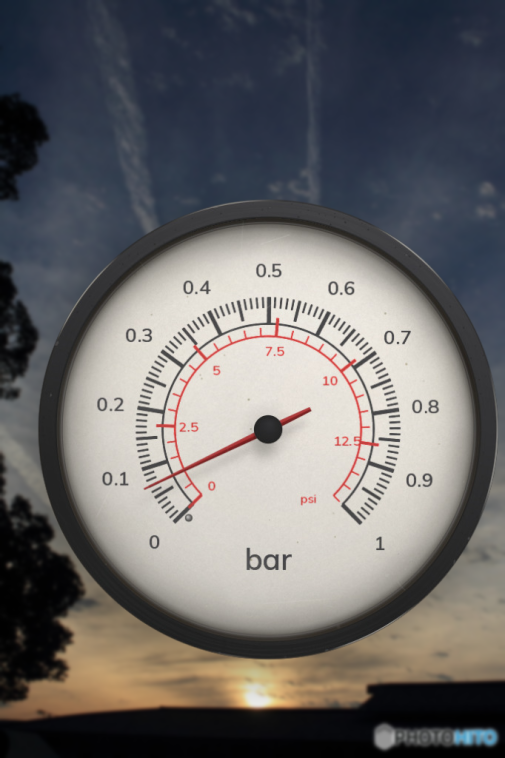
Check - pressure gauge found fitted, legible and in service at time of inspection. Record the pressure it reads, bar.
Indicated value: 0.07 bar
